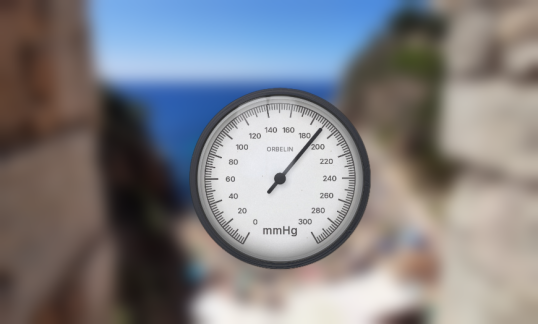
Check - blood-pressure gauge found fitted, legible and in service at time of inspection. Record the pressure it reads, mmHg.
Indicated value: 190 mmHg
